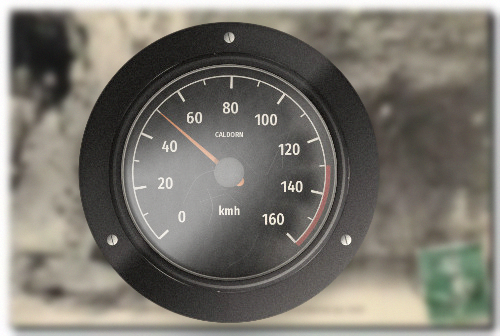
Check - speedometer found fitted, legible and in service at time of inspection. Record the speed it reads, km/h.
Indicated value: 50 km/h
